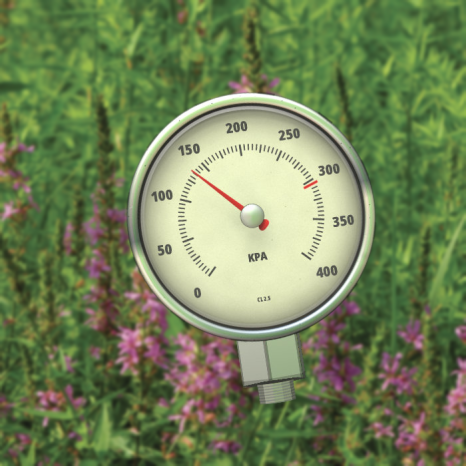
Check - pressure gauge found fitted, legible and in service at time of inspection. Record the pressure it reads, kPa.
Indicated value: 135 kPa
